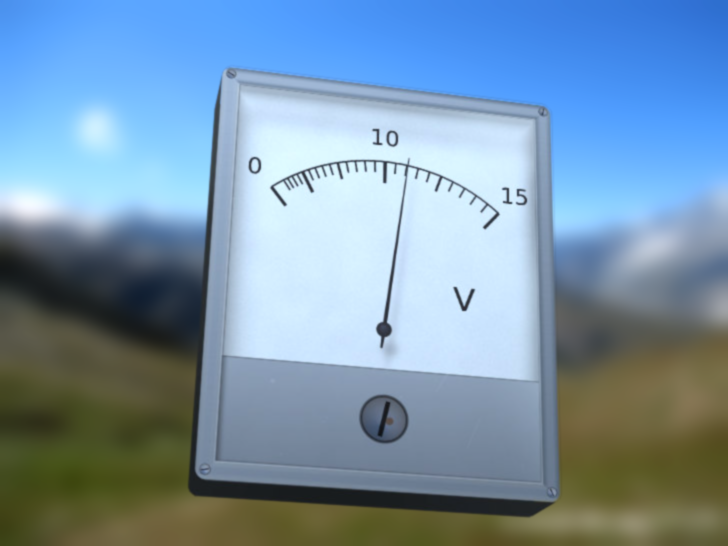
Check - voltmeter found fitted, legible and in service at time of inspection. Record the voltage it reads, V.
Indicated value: 11 V
